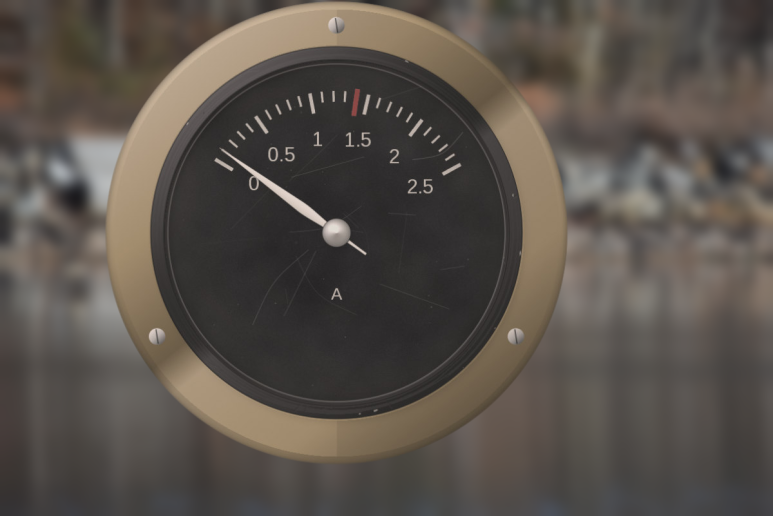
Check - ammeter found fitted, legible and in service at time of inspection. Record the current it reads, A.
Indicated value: 0.1 A
